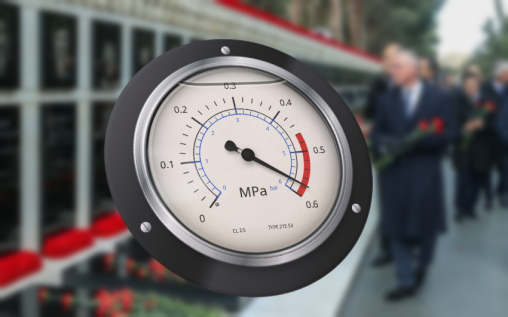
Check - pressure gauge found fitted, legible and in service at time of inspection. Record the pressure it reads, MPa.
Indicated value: 0.58 MPa
